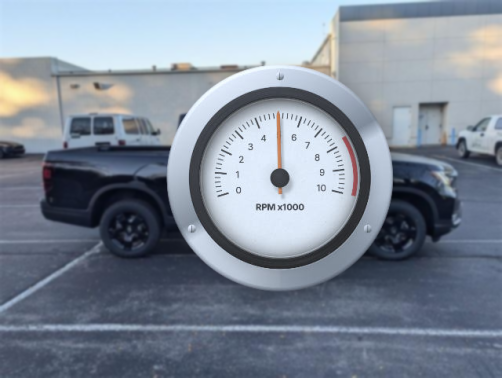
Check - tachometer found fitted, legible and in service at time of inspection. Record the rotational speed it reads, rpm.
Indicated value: 5000 rpm
